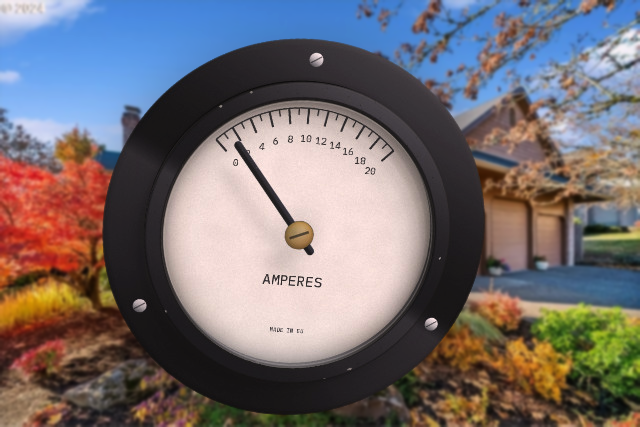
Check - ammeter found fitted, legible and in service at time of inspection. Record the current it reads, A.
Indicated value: 1.5 A
